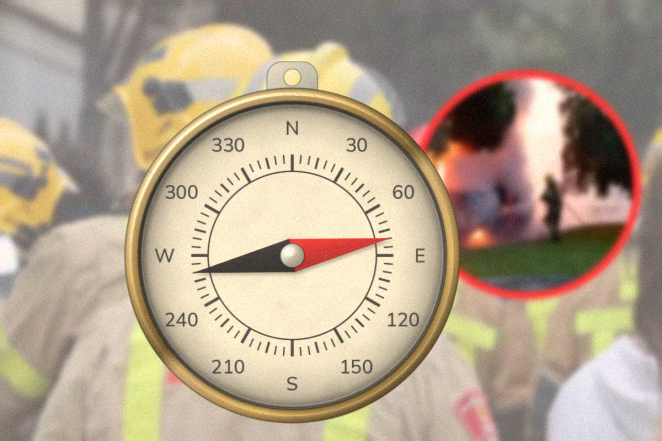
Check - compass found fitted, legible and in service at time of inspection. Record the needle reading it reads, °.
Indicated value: 80 °
